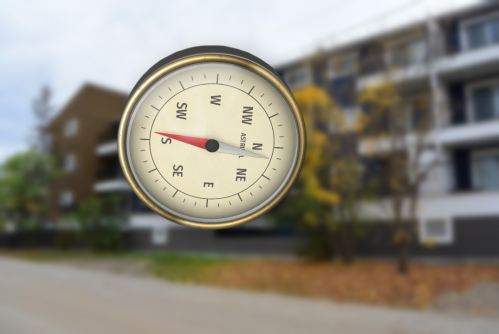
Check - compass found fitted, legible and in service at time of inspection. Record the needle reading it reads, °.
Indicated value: 190 °
